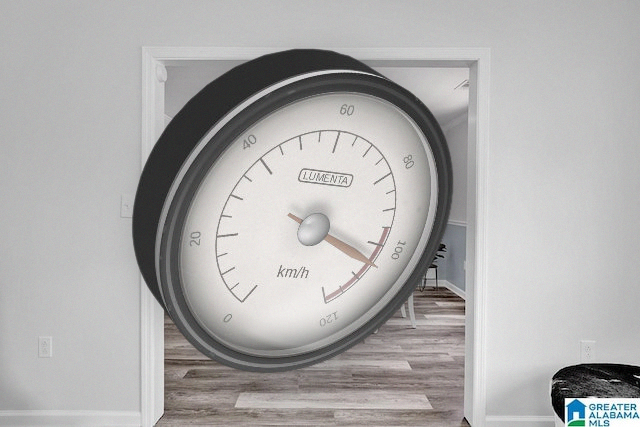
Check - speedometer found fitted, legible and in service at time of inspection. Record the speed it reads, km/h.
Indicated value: 105 km/h
